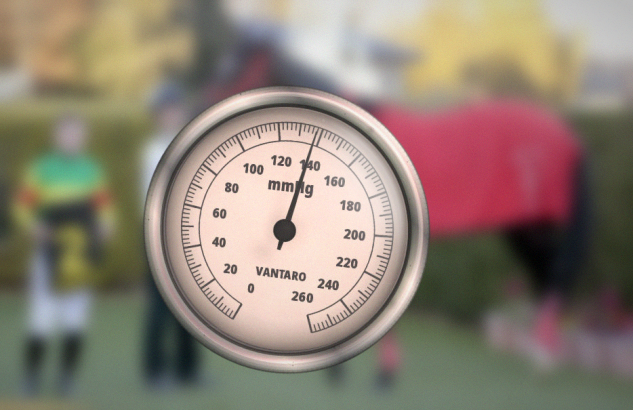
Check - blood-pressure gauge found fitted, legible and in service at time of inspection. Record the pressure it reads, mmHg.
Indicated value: 138 mmHg
